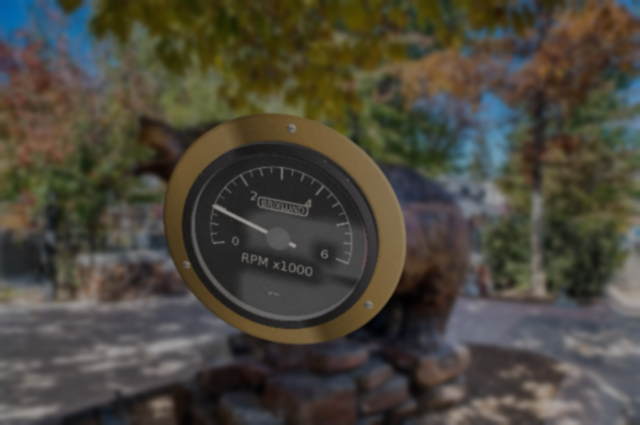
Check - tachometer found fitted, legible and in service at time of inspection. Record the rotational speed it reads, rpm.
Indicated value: 1000 rpm
